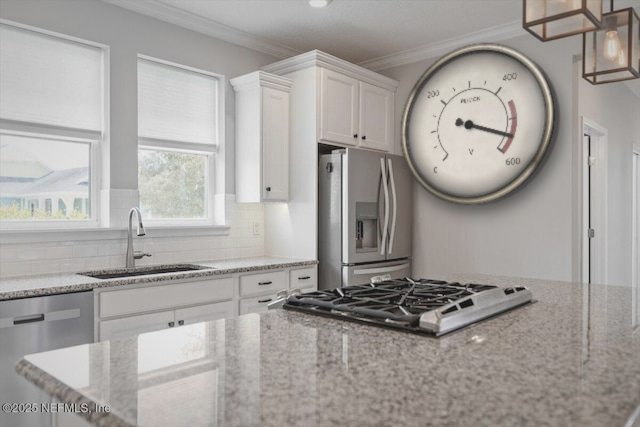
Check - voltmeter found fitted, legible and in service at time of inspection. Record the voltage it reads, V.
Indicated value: 550 V
